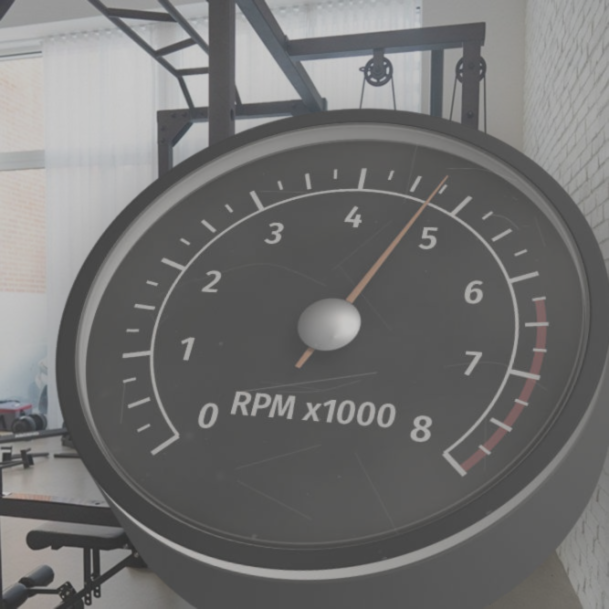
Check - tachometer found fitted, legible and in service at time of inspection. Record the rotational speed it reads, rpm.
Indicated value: 4750 rpm
